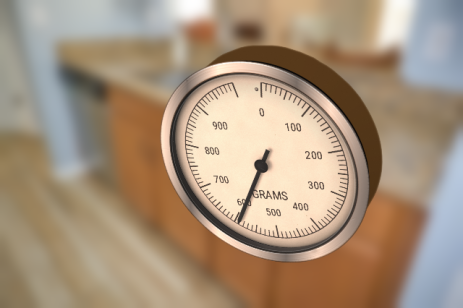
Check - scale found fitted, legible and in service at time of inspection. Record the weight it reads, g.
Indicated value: 590 g
